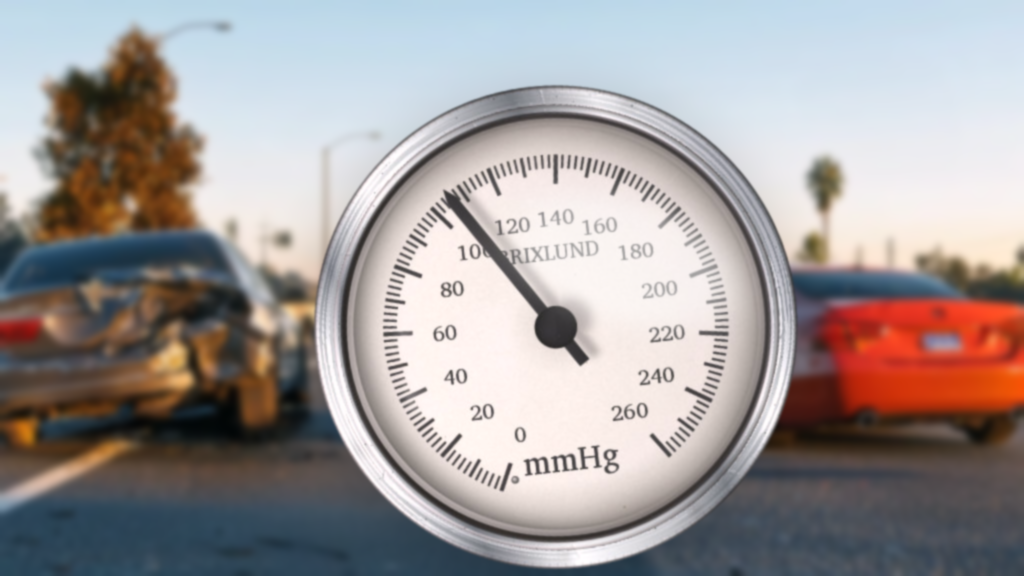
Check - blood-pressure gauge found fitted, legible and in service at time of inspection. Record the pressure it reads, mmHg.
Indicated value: 106 mmHg
